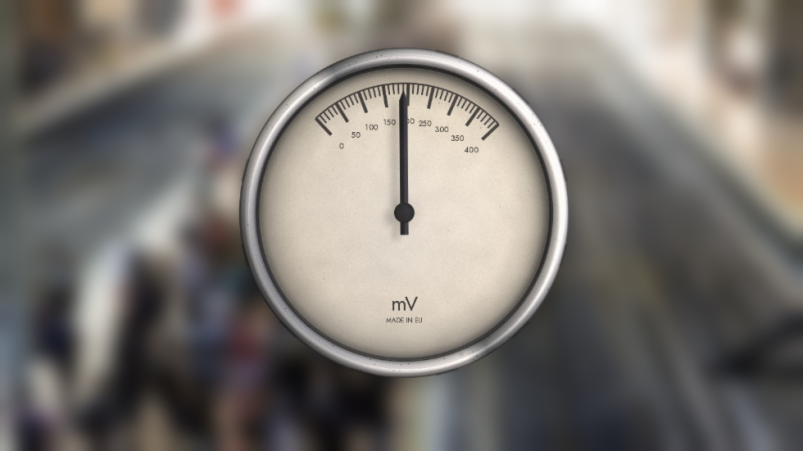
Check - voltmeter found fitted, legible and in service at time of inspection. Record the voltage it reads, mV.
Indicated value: 190 mV
